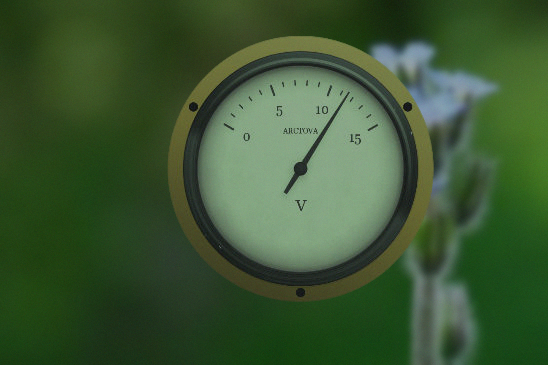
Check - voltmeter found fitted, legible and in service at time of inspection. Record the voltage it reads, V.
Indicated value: 11.5 V
